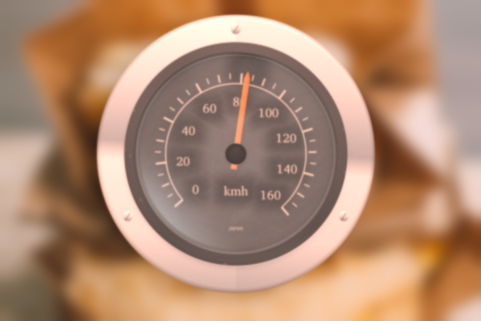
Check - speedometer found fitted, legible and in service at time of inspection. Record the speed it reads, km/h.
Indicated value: 82.5 km/h
